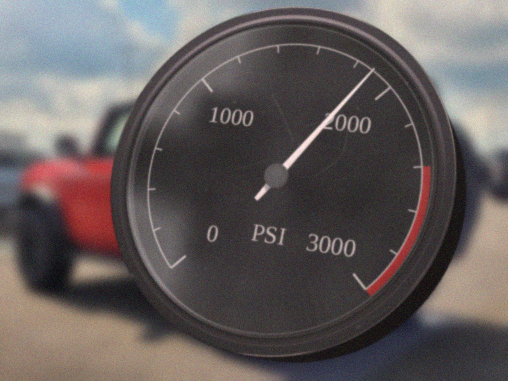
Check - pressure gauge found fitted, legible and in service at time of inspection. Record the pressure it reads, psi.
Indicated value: 1900 psi
